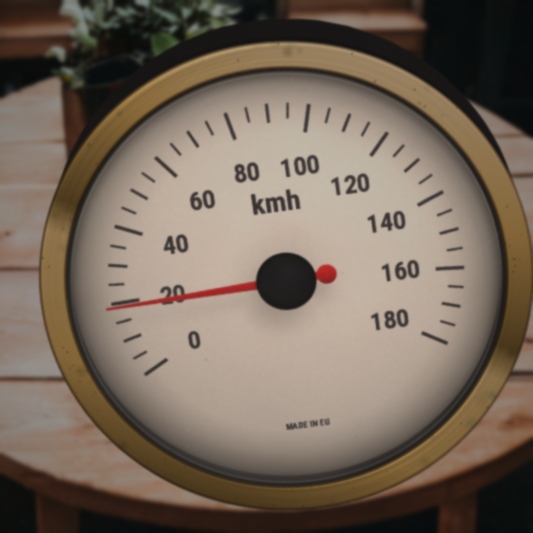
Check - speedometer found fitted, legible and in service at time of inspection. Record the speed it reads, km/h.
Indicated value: 20 km/h
